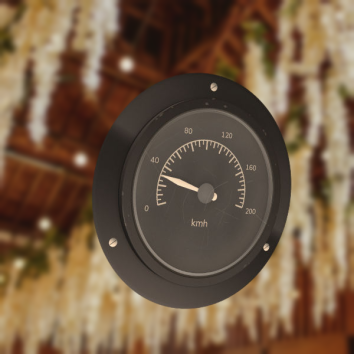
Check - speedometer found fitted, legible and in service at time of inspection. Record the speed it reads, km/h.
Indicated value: 30 km/h
